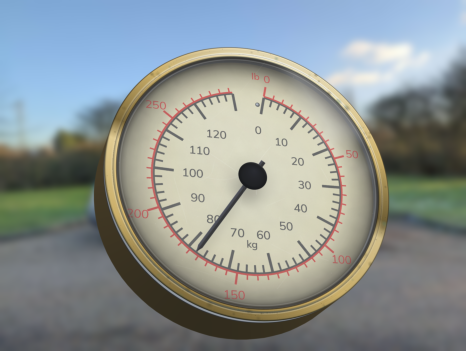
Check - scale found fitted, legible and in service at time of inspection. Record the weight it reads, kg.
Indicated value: 78 kg
